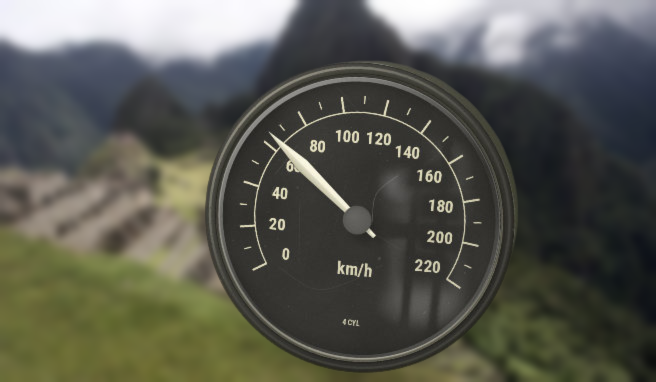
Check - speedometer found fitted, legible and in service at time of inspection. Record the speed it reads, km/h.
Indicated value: 65 km/h
